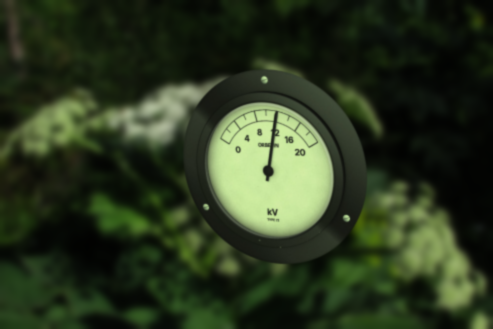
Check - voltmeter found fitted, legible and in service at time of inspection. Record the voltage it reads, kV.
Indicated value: 12 kV
